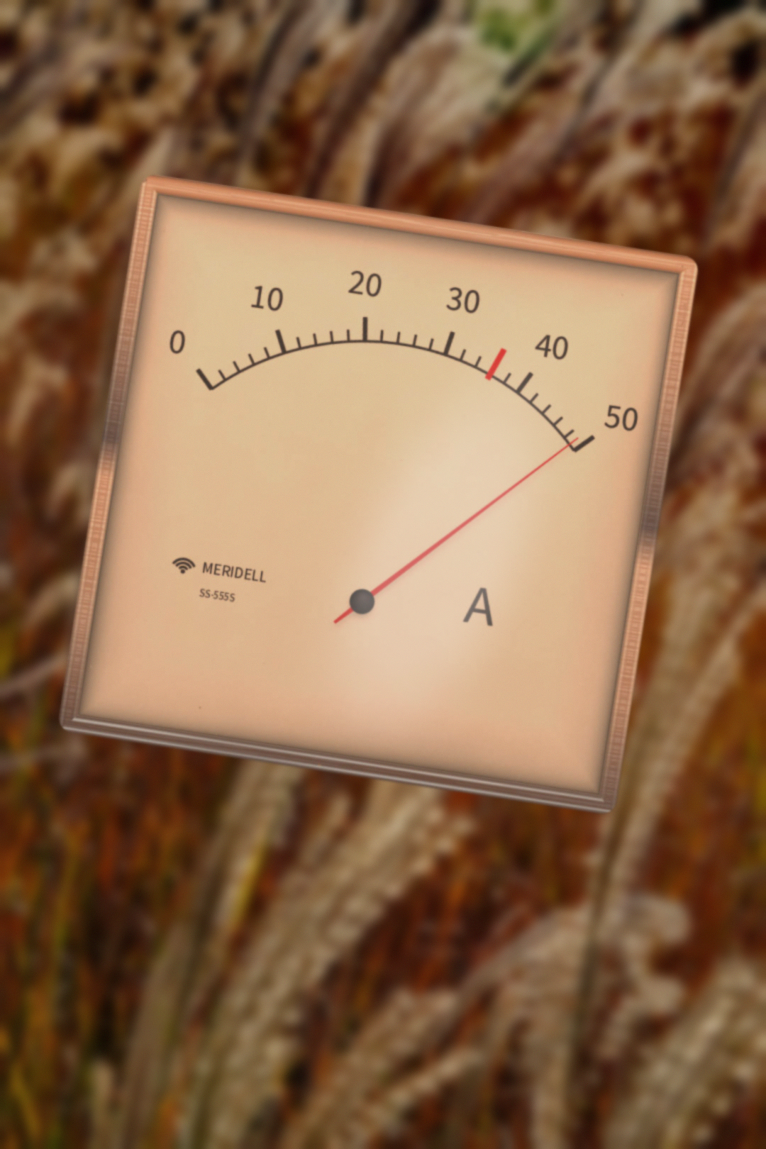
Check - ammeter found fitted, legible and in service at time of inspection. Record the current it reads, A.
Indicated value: 49 A
